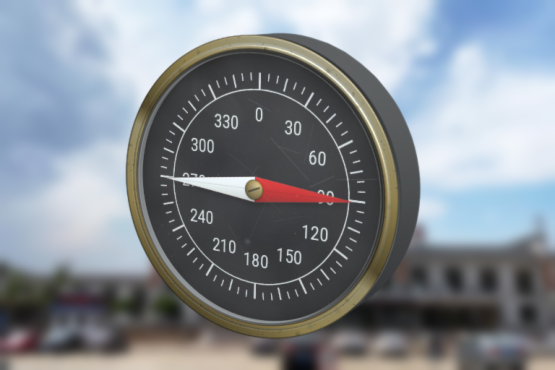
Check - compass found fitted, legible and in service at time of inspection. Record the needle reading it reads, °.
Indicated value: 90 °
